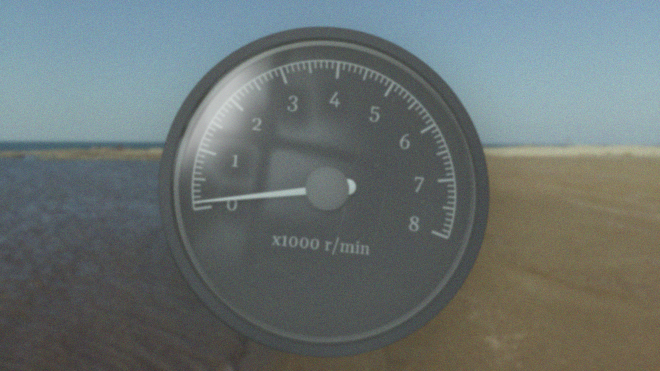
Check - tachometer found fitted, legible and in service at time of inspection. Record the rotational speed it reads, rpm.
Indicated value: 100 rpm
